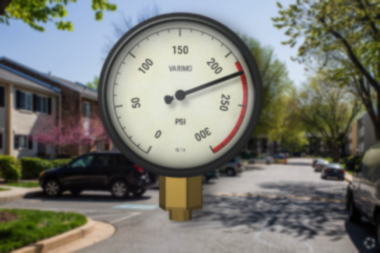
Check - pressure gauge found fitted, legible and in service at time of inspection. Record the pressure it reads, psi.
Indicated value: 220 psi
